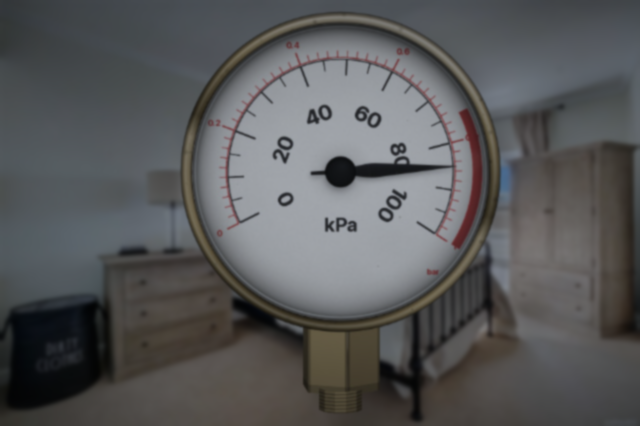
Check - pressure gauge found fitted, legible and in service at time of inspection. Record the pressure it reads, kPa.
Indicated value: 85 kPa
